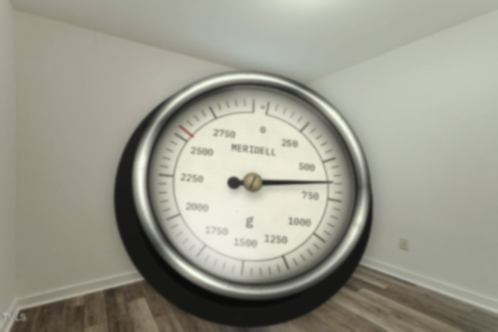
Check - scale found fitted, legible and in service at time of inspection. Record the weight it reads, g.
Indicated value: 650 g
